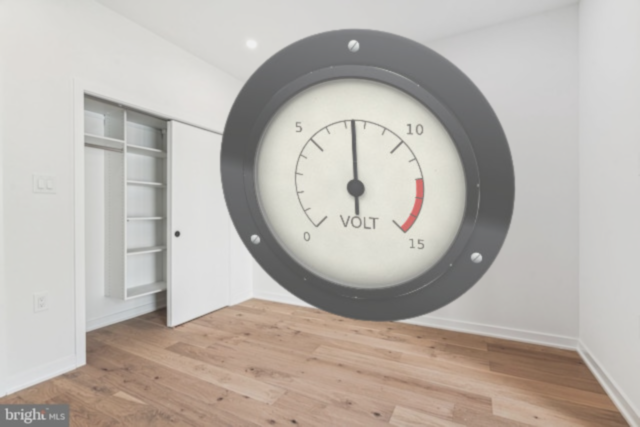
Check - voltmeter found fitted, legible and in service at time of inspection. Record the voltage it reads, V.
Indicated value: 7.5 V
